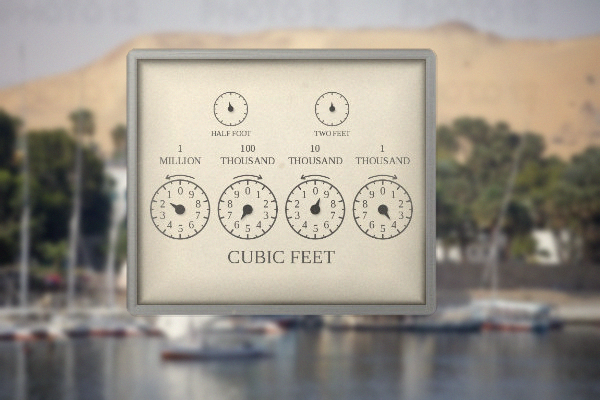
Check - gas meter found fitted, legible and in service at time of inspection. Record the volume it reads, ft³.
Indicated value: 159400 ft³
